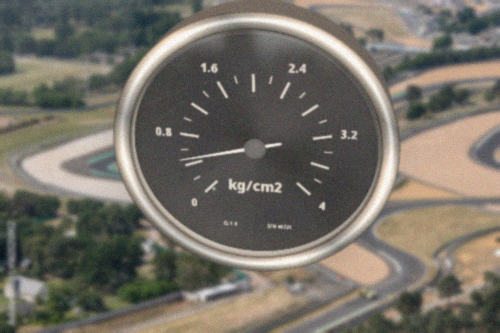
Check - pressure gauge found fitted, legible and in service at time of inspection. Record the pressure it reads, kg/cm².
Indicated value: 0.5 kg/cm²
